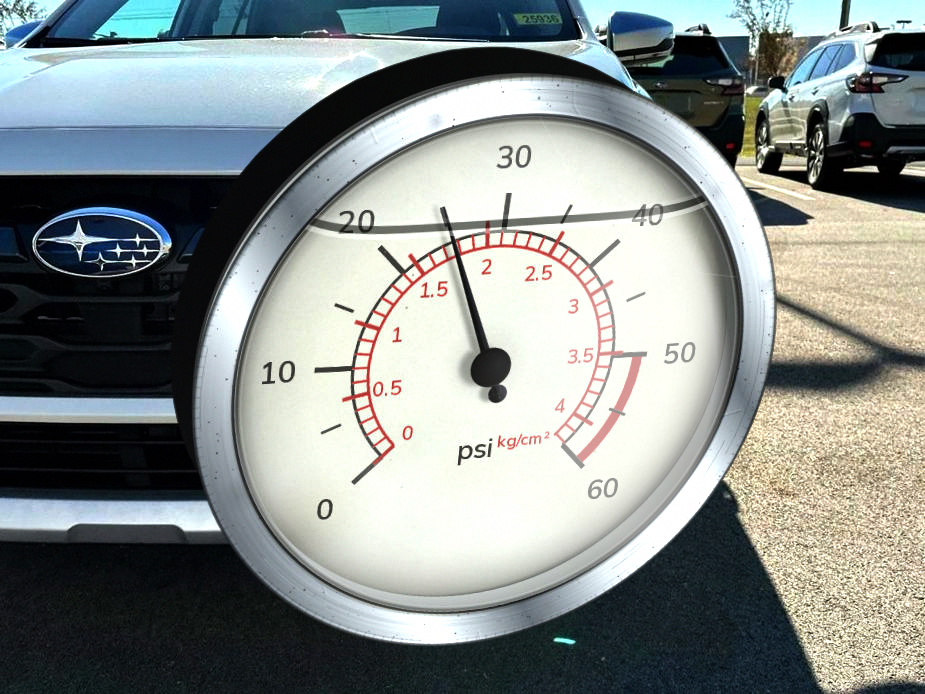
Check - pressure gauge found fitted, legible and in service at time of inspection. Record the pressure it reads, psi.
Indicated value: 25 psi
